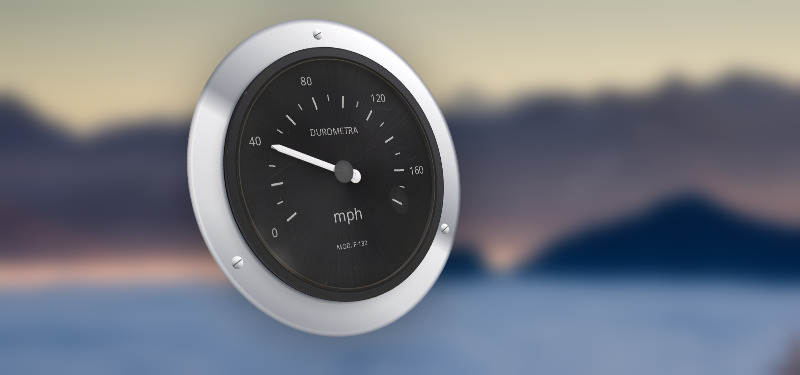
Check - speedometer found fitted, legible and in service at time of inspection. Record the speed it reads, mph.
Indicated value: 40 mph
